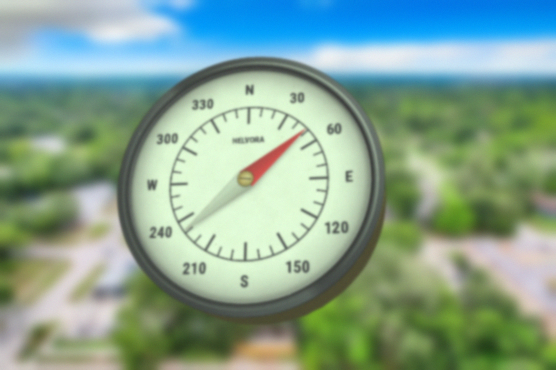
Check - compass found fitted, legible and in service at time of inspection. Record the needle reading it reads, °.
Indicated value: 50 °
